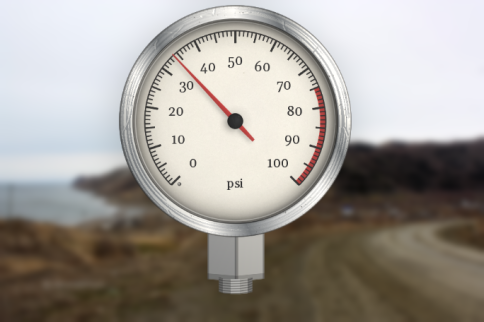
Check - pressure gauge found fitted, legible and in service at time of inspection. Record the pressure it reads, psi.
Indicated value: 34 psi
